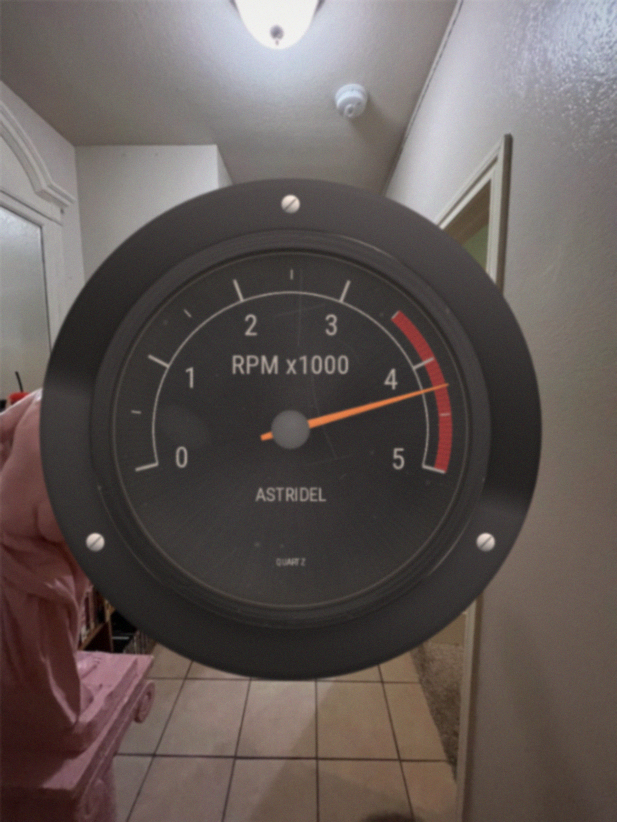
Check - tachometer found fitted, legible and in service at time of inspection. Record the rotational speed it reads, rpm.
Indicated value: 4250 rpm
